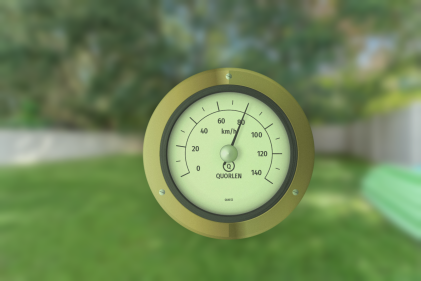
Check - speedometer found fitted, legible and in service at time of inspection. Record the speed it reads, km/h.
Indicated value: 80 km/h
